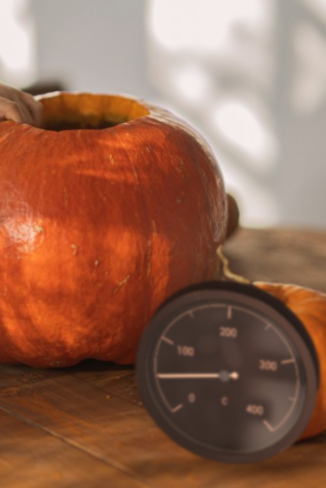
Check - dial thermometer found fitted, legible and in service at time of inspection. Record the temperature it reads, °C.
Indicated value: 50 °C
